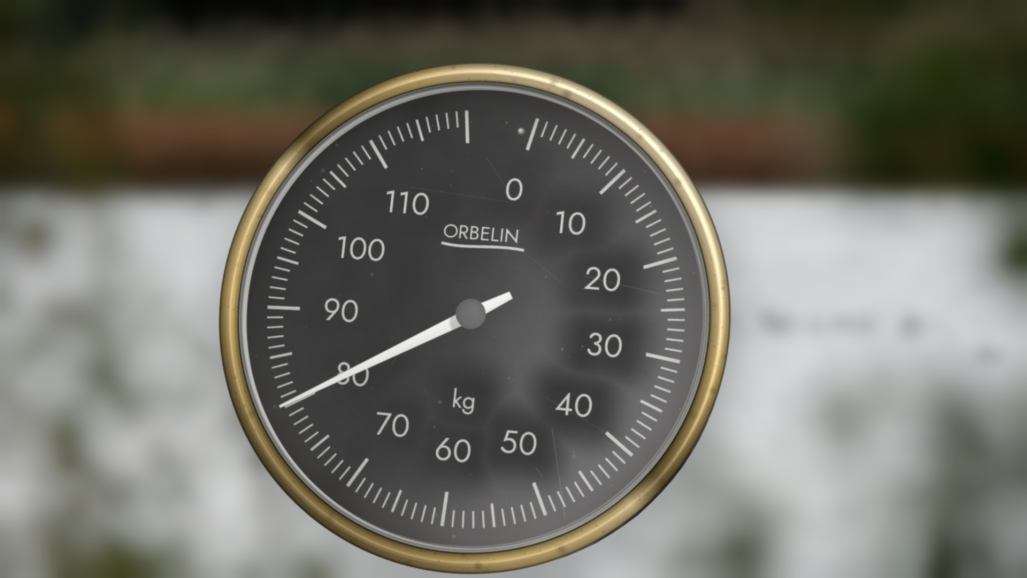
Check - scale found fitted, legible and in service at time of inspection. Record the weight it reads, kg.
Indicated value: 80 kg
